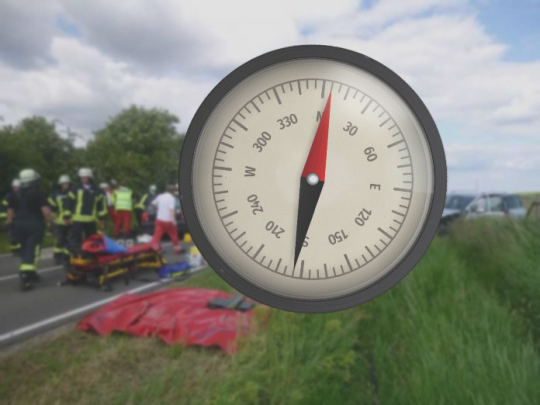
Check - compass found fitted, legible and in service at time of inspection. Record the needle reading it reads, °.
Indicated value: 5 °
